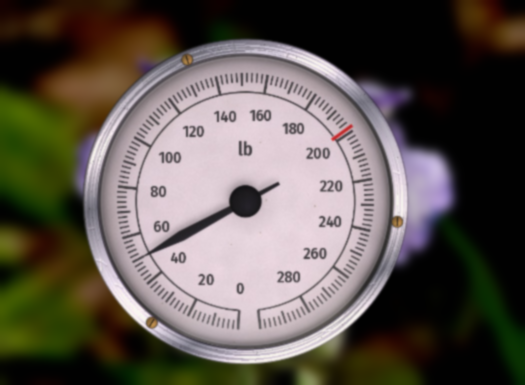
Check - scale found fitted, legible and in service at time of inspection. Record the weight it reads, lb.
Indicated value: 50 lb
